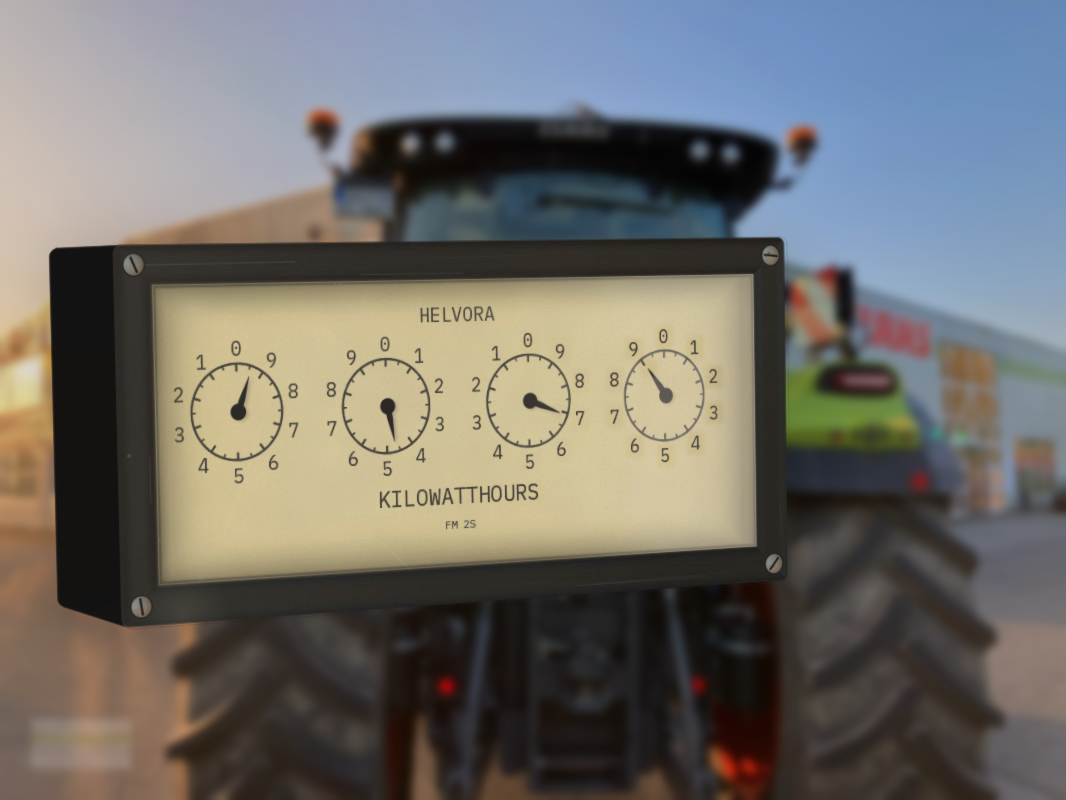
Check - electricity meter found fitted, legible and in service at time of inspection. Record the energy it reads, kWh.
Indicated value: 9469 kWh
